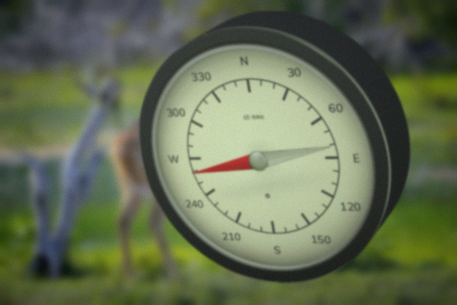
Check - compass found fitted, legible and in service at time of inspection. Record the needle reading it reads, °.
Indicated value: 260 °
